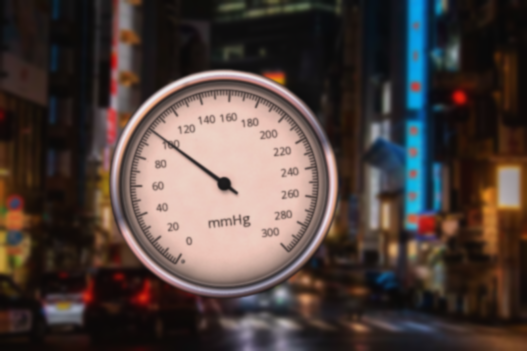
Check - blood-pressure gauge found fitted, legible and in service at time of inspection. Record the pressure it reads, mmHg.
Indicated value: 100 mmHg
